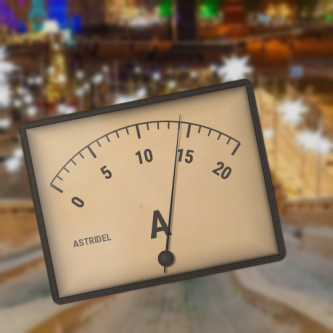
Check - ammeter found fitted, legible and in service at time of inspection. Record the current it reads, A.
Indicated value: 14 A
